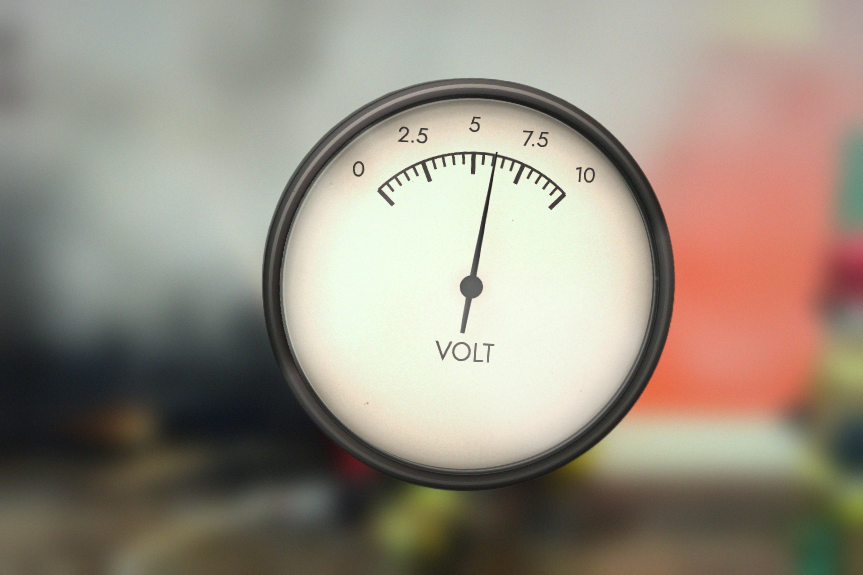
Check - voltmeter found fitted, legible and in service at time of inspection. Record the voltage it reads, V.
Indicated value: 6 V
